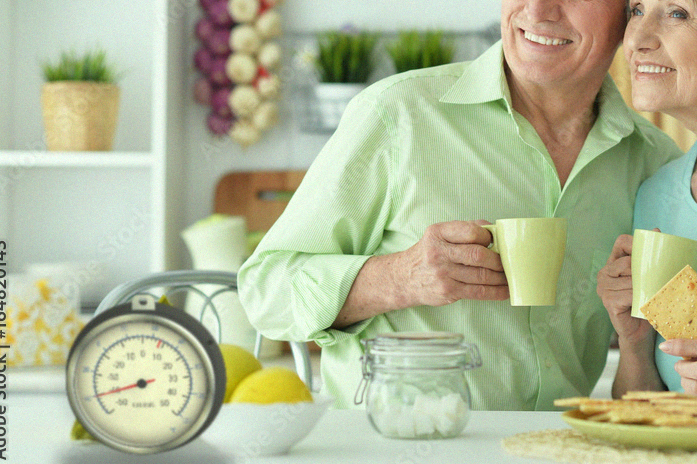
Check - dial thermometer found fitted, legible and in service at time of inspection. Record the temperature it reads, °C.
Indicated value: -40 °C
